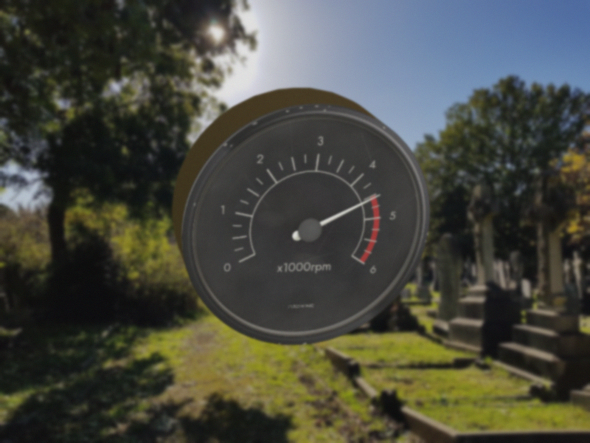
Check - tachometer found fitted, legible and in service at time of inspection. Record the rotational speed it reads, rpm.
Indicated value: 4500 rpm
